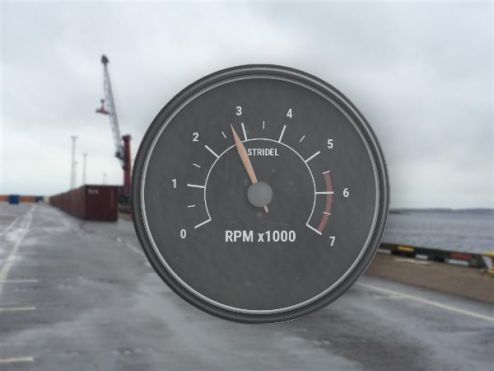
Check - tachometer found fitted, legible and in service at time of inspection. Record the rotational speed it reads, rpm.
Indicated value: 2750 rpm
